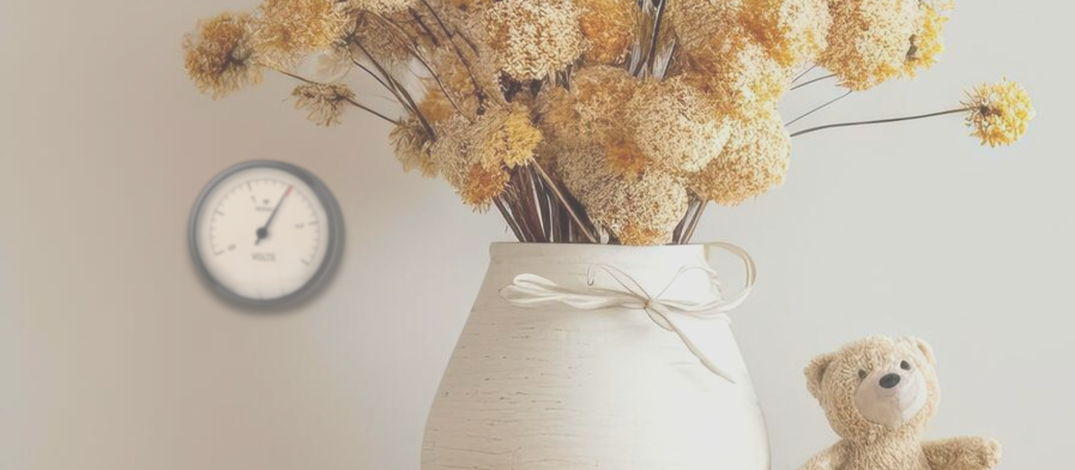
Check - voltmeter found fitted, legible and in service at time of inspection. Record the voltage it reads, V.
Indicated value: 1.5 V
